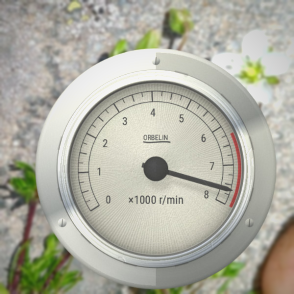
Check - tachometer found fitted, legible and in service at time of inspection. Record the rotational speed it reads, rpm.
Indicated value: 7625 rpm
